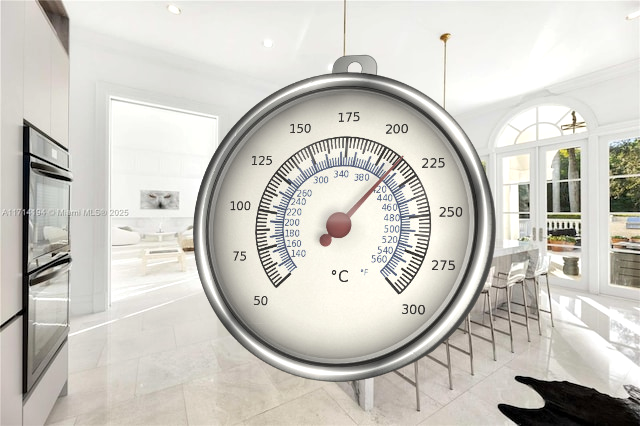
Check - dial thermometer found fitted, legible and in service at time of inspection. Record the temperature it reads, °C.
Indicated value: 212.5 °C
